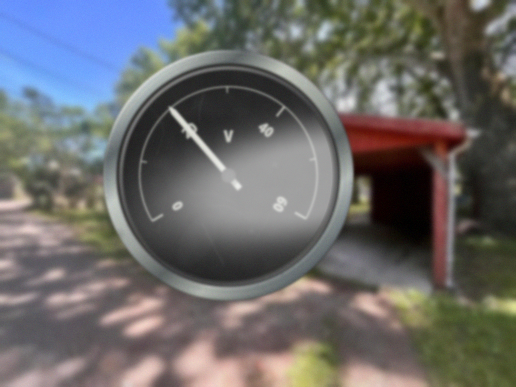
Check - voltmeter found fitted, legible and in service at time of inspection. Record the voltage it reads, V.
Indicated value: 20 V
